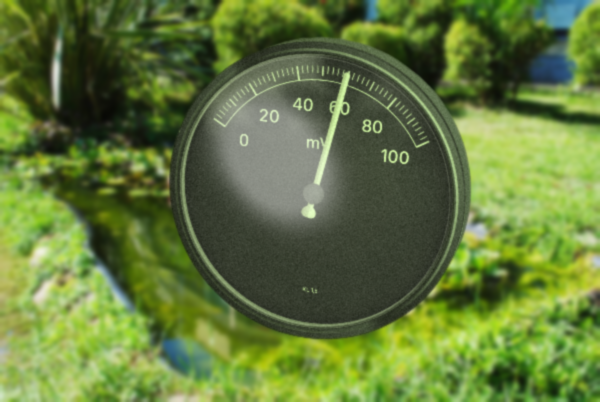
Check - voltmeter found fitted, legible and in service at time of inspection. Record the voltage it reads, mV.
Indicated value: 60 mV
